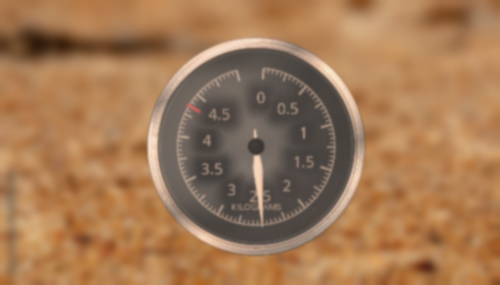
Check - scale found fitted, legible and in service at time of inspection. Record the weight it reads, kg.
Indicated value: 2.5 kg
